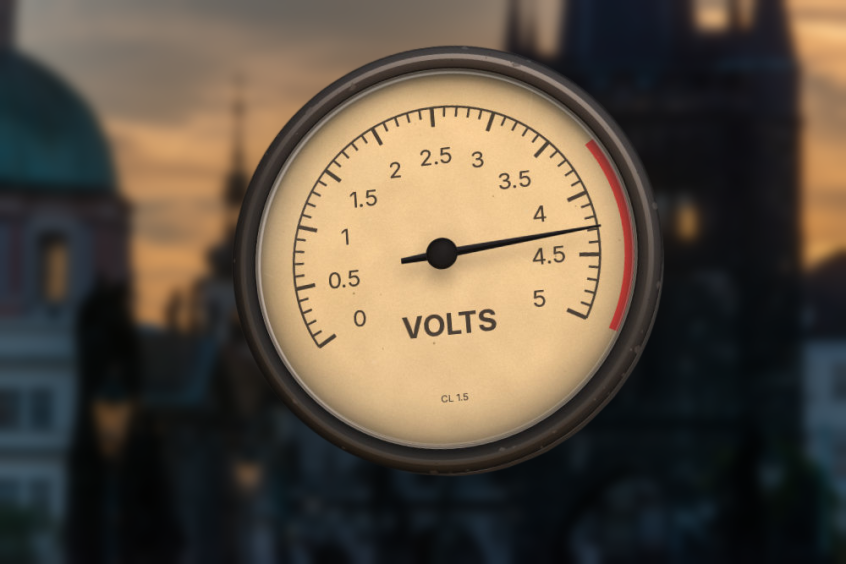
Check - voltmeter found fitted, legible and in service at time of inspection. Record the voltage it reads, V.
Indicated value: 4.3 V
